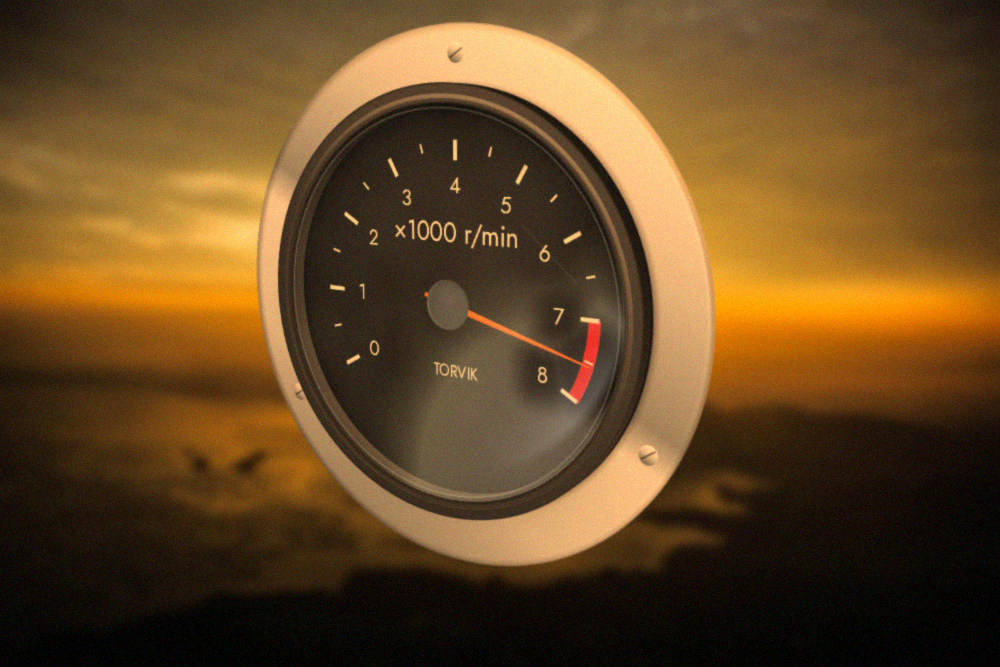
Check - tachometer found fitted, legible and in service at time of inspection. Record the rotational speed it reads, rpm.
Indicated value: 7500 rpm
